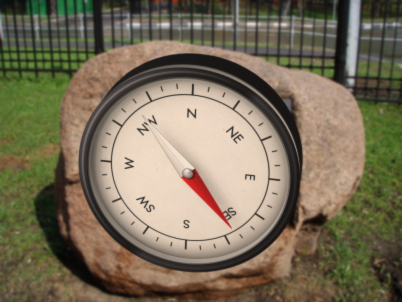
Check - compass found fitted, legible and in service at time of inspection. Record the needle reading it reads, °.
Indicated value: 140 °
